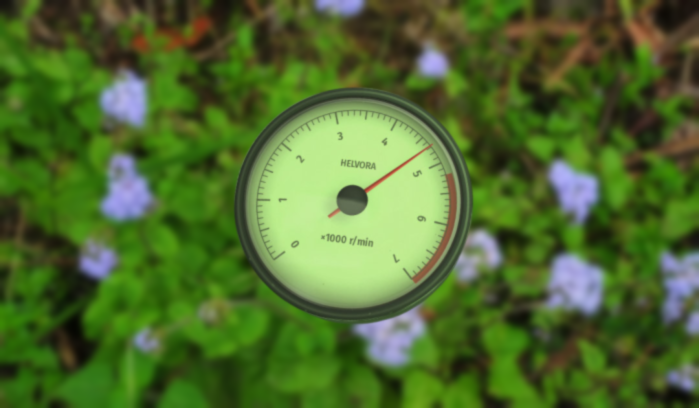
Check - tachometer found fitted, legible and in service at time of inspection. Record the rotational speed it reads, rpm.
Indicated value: 4700 rpm
